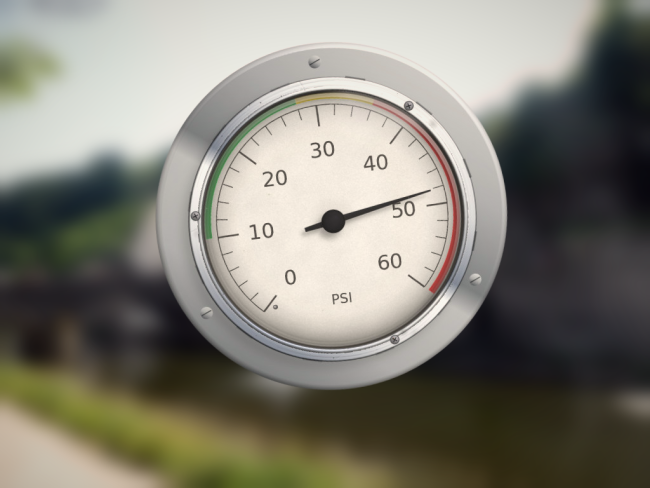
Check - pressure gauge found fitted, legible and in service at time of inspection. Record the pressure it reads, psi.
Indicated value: 48 psi
